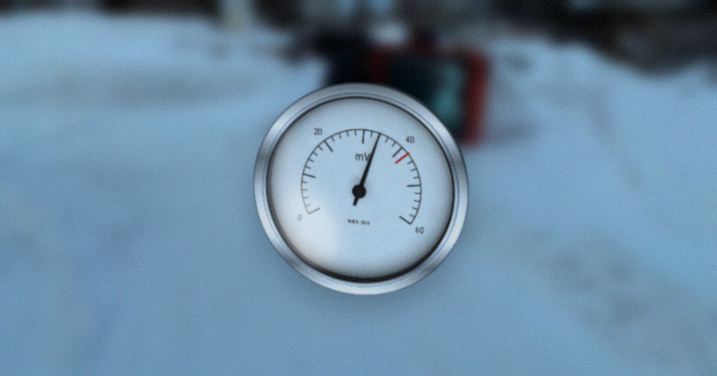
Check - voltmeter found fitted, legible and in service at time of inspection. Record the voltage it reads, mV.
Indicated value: 34 mV
